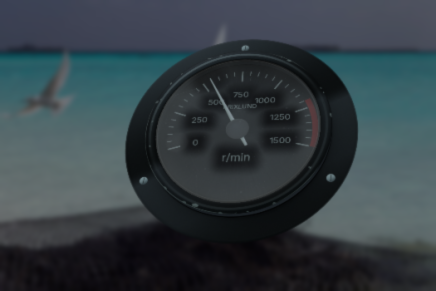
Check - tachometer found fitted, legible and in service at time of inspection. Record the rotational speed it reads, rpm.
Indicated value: 550 rpm
